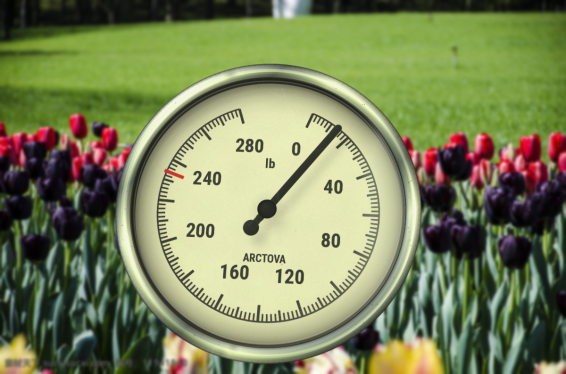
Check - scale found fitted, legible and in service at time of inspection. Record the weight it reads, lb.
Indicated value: 14 lb
